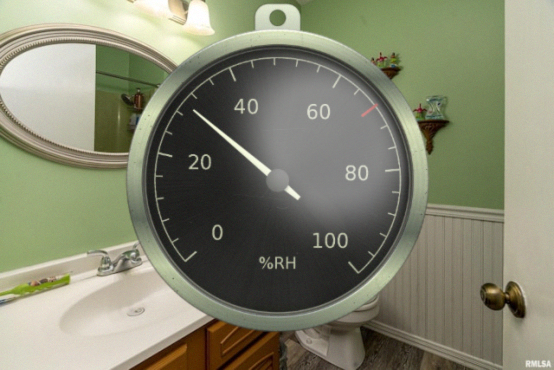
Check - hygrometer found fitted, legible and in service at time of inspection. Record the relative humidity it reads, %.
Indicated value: 30 %
